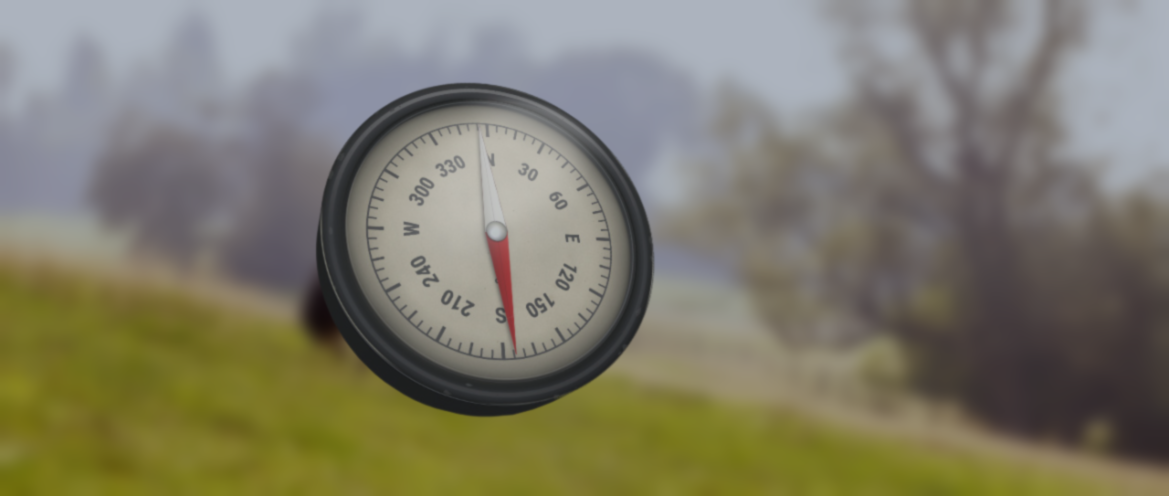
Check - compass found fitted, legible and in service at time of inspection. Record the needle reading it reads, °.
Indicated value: 175 °
